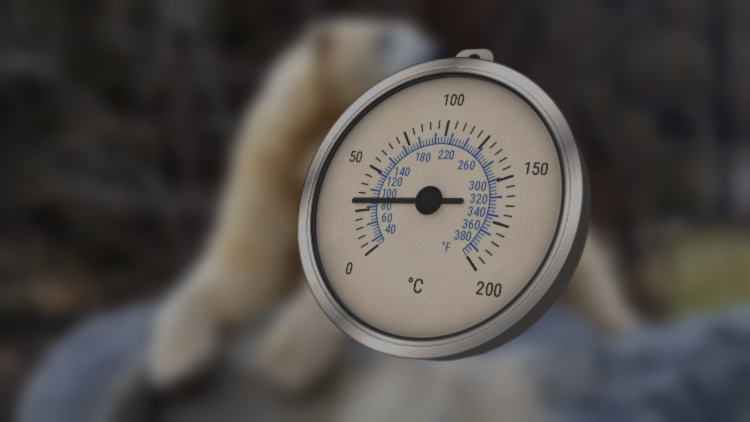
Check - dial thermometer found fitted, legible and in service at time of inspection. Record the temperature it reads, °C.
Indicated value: 30 °C
